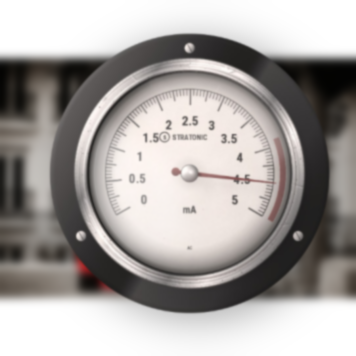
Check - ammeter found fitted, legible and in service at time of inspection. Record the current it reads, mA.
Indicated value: 4.5 mA
